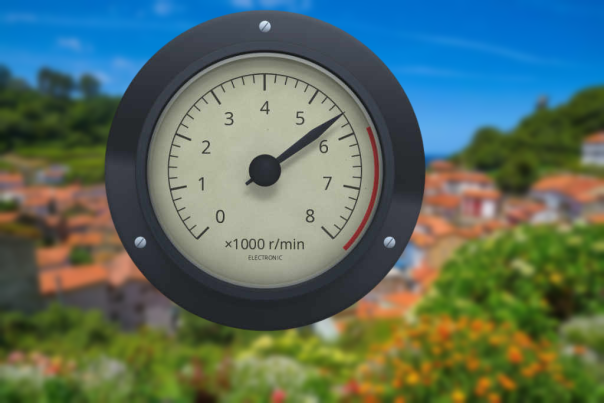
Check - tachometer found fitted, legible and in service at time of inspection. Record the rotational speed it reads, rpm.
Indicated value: 5600 rpm
